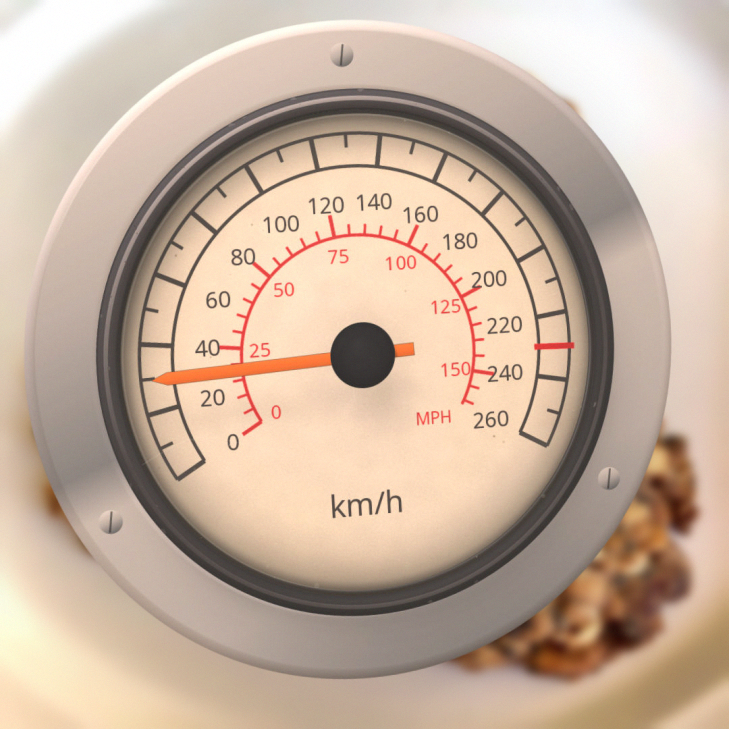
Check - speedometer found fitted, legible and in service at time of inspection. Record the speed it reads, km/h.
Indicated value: 30 km/h
